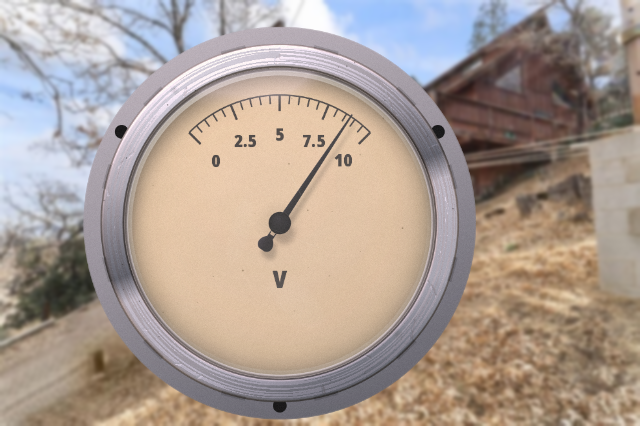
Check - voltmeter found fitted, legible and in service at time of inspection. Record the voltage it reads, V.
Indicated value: 8.75 V
